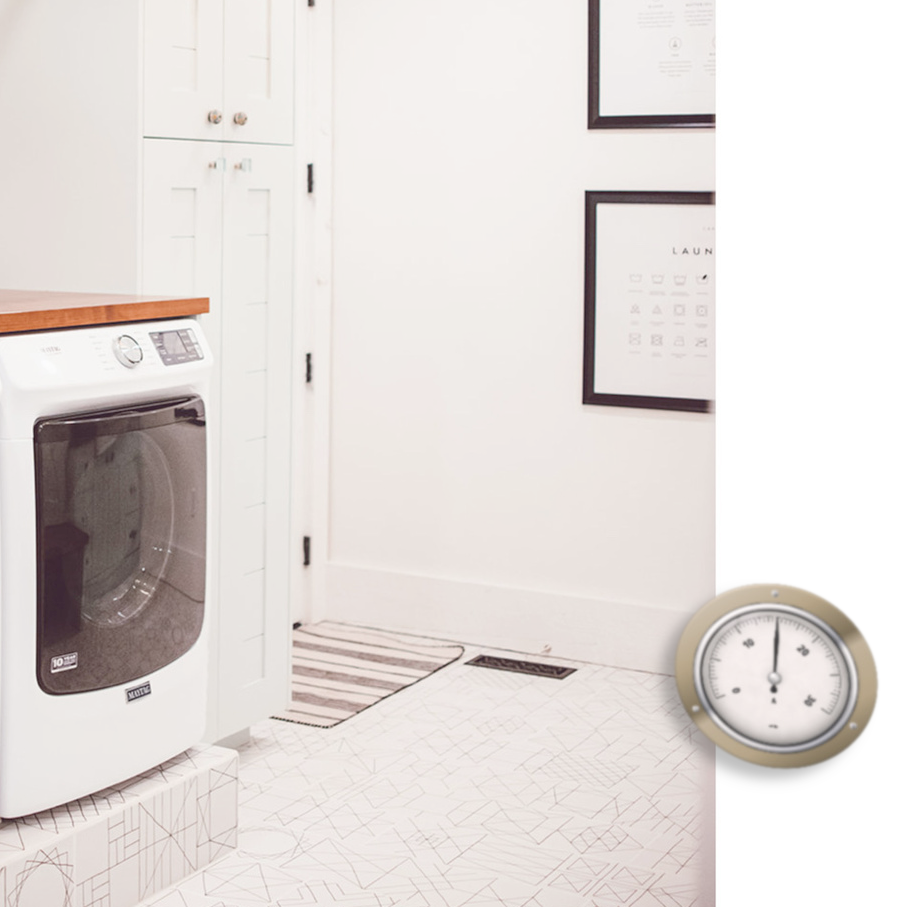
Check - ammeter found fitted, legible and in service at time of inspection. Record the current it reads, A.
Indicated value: 15 A
